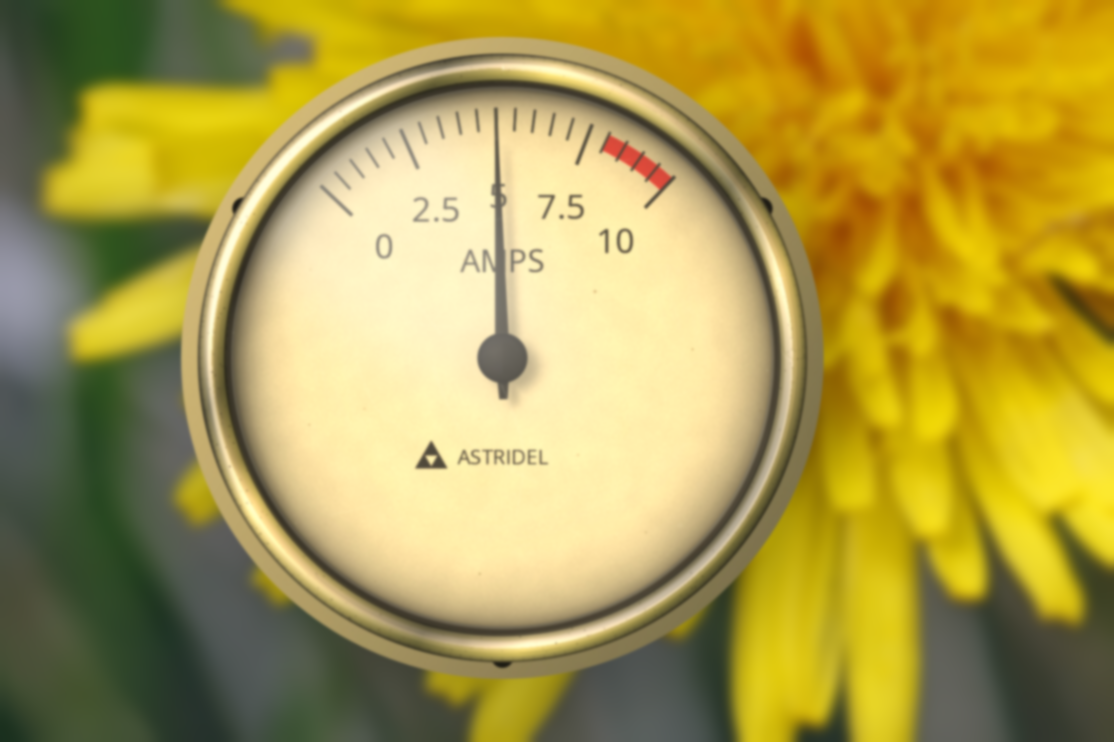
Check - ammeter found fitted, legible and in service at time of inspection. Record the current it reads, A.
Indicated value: 5 A
